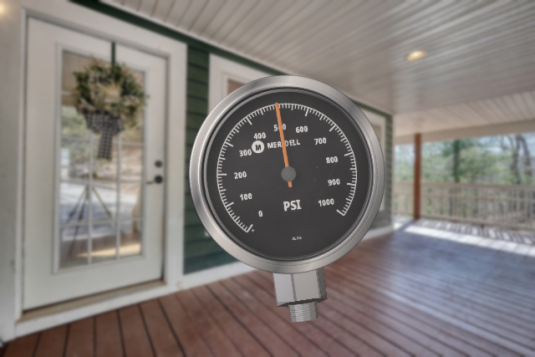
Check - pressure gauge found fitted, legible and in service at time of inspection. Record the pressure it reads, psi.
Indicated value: 500 psi
